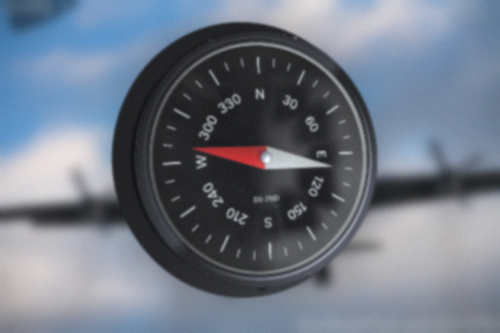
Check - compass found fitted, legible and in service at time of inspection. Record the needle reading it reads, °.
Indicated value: 280 °
